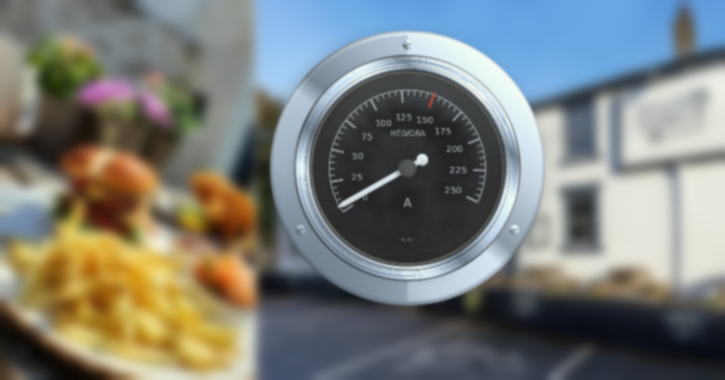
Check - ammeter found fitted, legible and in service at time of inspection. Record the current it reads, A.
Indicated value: 5 A
